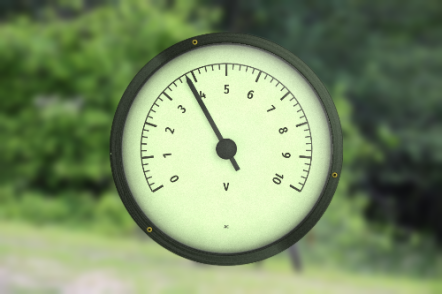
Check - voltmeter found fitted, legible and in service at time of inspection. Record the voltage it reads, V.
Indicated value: 3.8 V
